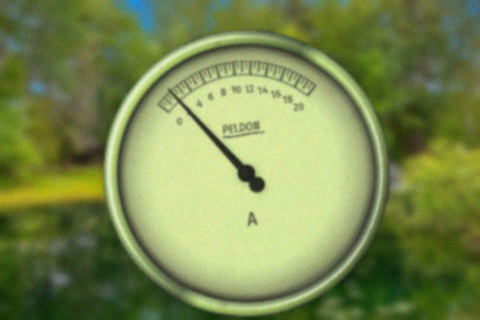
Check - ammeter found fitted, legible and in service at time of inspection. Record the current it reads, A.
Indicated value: 2 A
